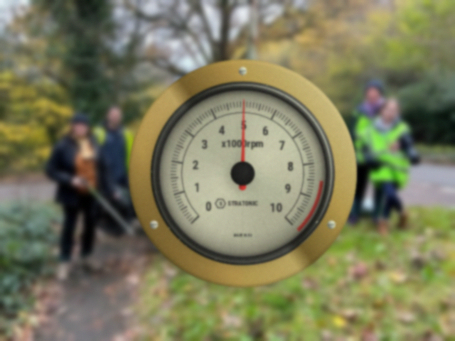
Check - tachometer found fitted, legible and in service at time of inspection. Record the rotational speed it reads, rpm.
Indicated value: 5000 rpm
